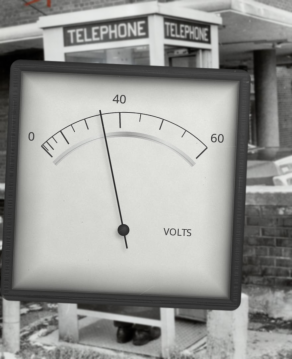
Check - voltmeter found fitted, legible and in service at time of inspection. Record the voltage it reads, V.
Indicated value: 35 V
